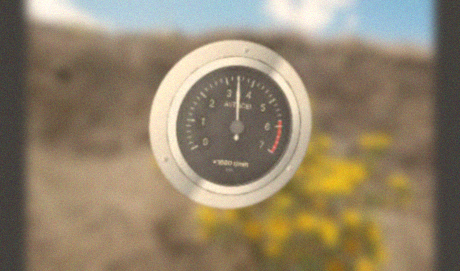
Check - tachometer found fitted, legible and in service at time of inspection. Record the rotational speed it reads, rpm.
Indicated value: 3400 rpm
